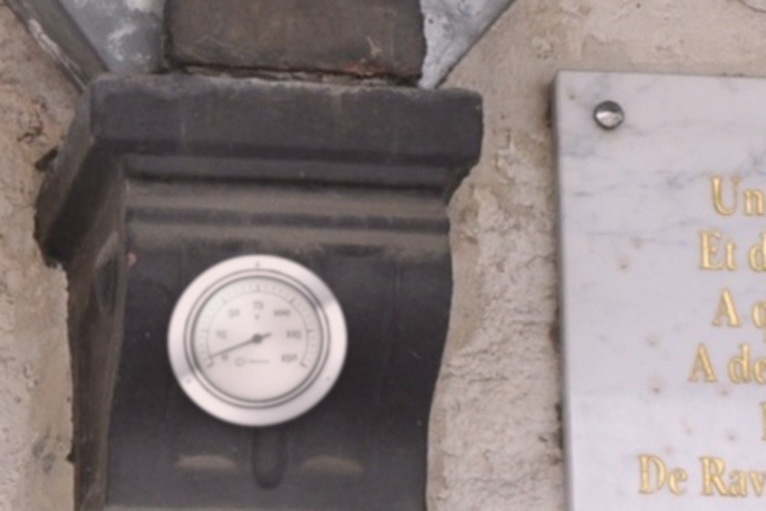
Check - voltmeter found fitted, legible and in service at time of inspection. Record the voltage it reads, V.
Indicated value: 5 V
